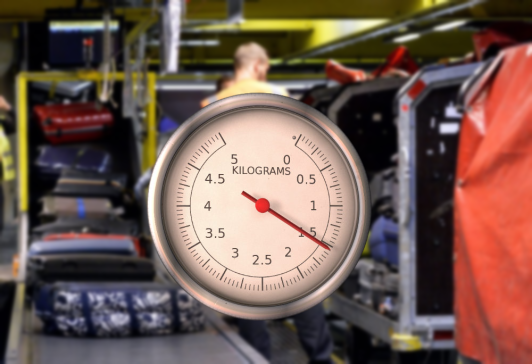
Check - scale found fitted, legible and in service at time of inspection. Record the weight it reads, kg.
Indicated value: 1.55 kg
